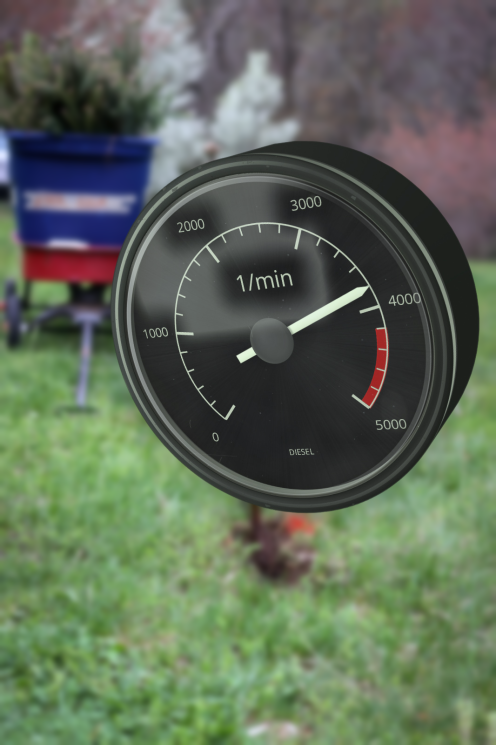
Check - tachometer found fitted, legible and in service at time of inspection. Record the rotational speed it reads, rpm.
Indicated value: 3800 rpm
